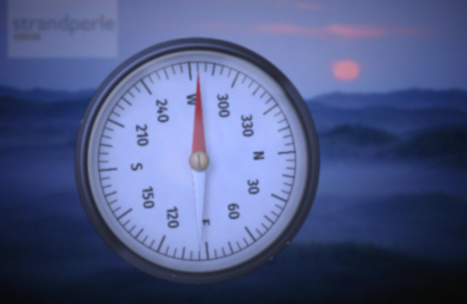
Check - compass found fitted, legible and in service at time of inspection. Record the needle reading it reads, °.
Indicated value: 275 °
